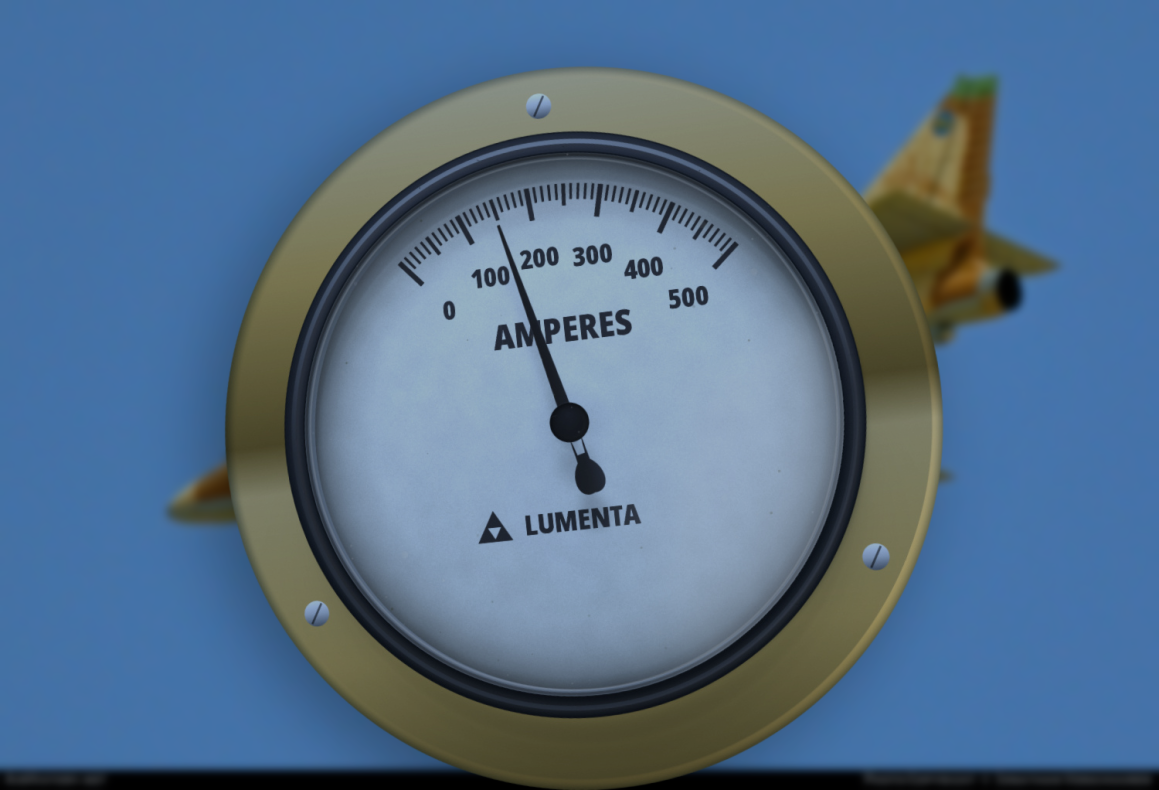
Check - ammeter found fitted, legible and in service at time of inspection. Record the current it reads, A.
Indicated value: 150 A
